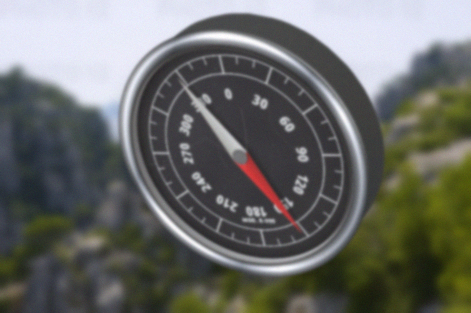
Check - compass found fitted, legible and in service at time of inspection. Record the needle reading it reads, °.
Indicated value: 150 °
